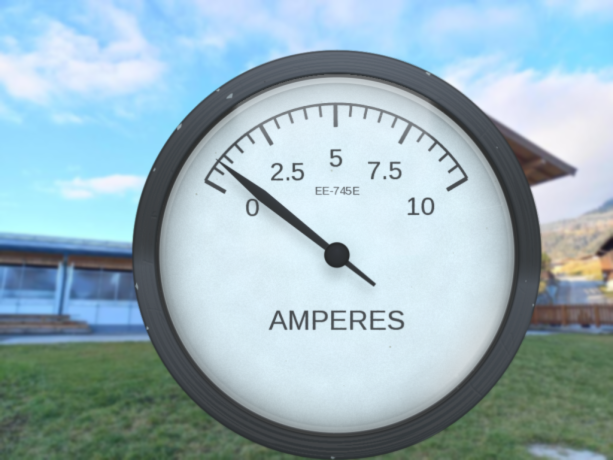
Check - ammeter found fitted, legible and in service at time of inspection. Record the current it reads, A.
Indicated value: 0.75 A
